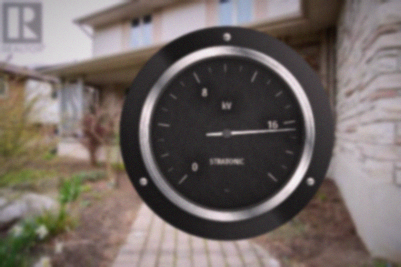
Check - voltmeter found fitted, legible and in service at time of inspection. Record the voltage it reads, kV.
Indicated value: 16.5 kV
